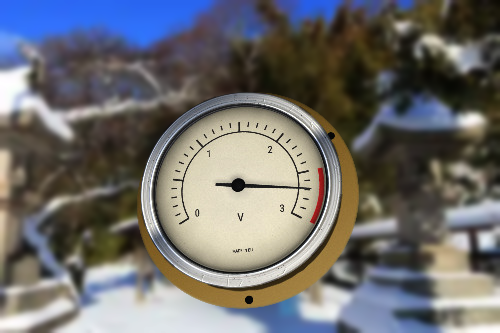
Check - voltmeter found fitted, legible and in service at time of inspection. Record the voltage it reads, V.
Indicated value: 2.7 V
